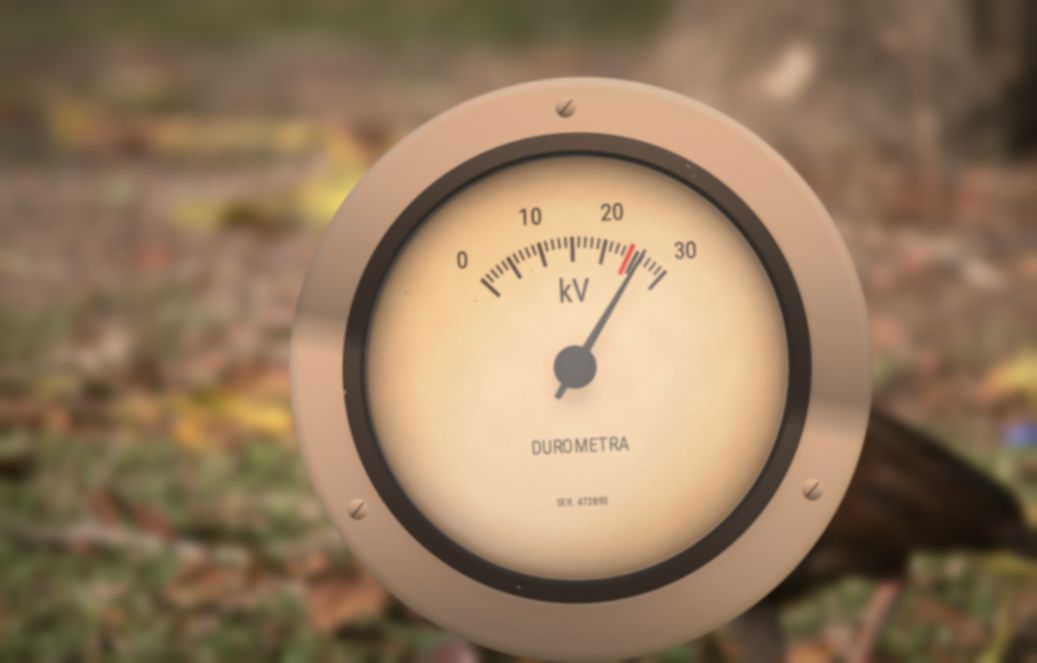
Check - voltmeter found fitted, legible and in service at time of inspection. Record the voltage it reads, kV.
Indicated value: 26 kV
